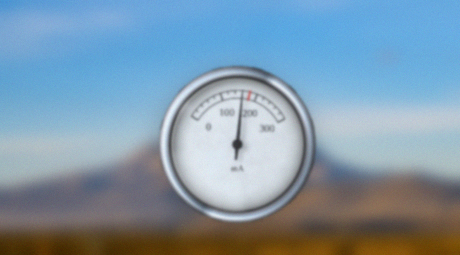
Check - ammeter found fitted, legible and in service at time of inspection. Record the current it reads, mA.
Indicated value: 160 mA
